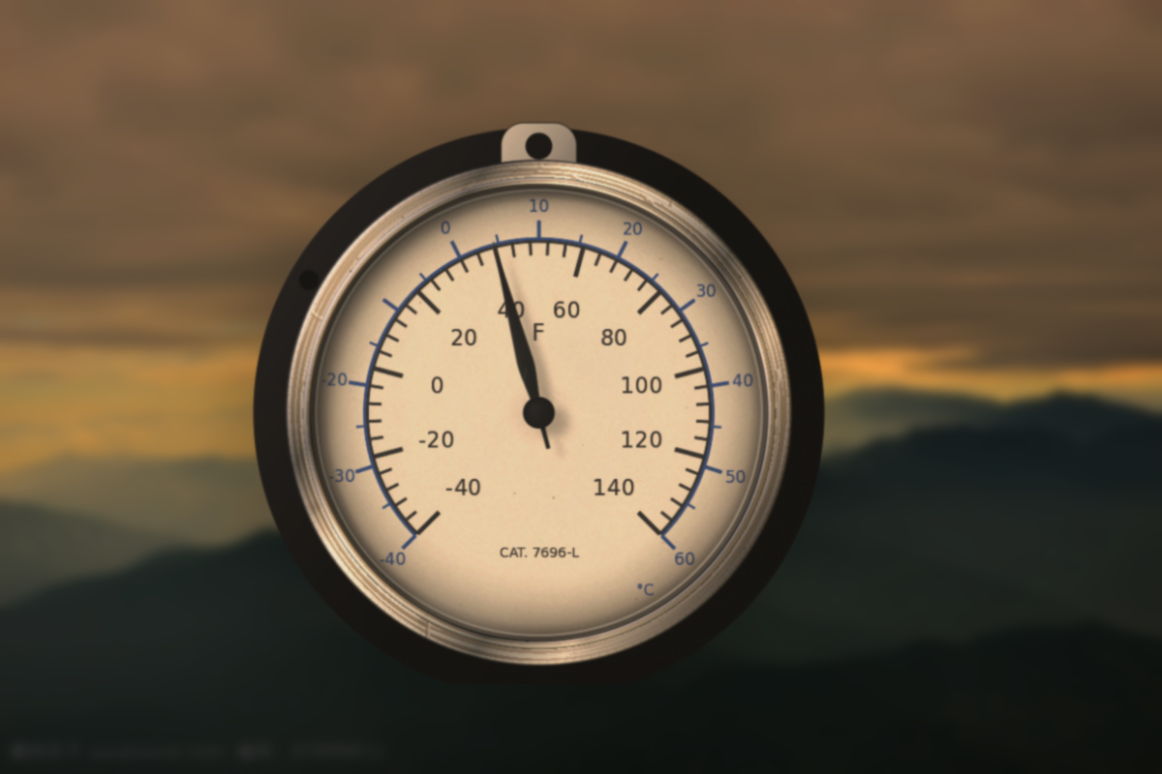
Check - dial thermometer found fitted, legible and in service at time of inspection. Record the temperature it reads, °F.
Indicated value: 40 °F
